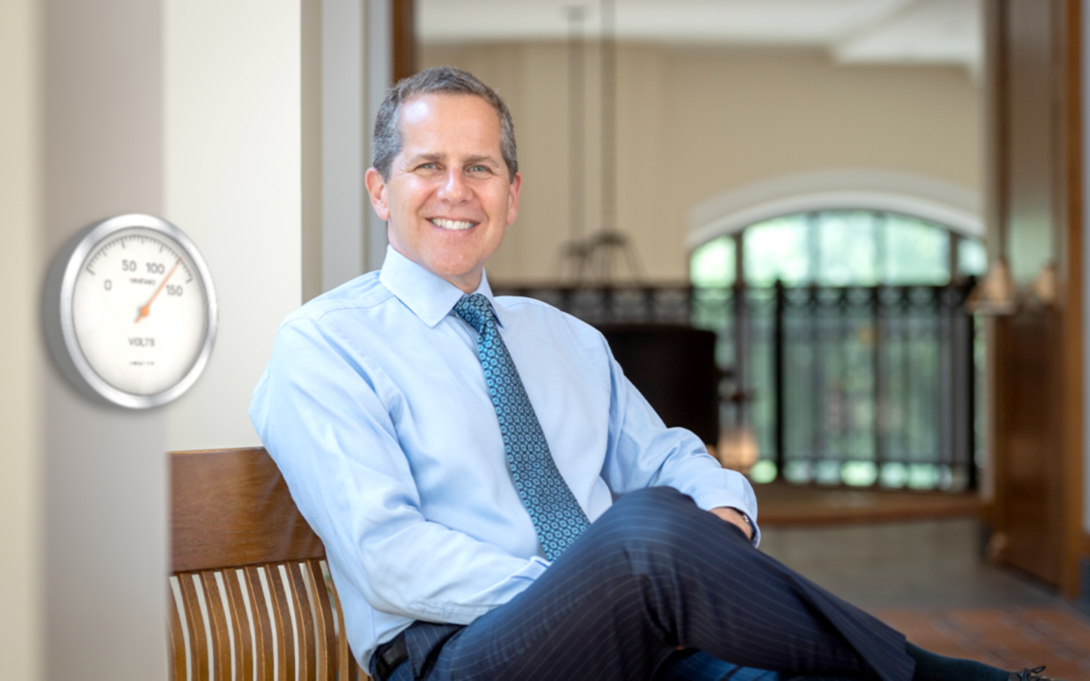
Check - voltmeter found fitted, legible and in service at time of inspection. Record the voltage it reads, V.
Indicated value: 125 V
